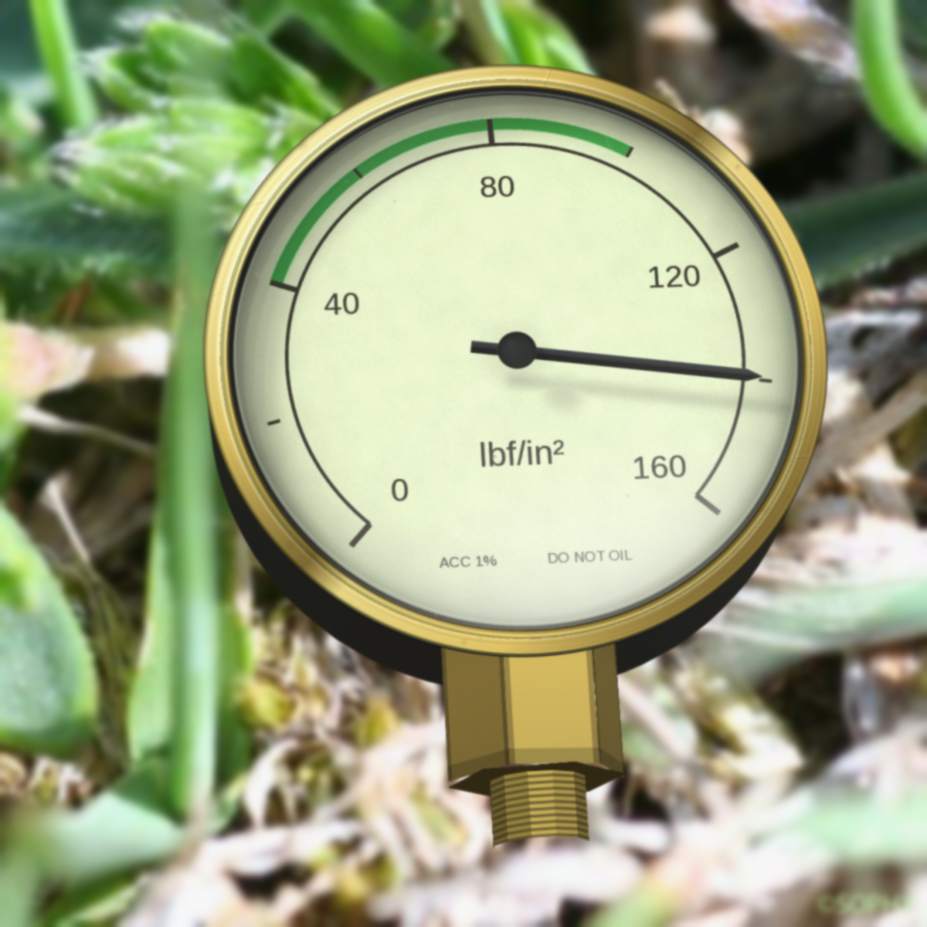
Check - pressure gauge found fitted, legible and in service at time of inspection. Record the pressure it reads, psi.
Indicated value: 140 psi
